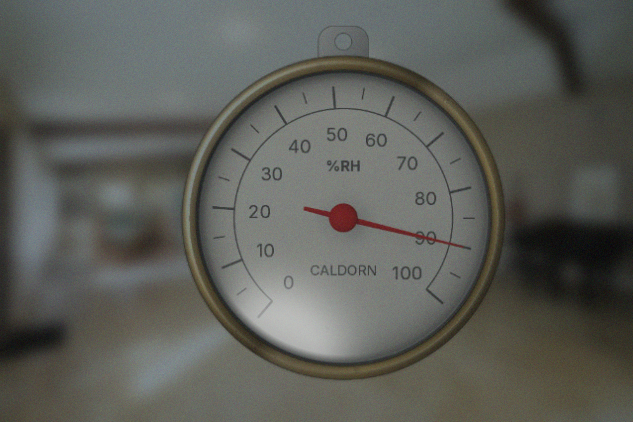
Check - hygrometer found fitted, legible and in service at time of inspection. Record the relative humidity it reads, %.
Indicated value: 90 %
